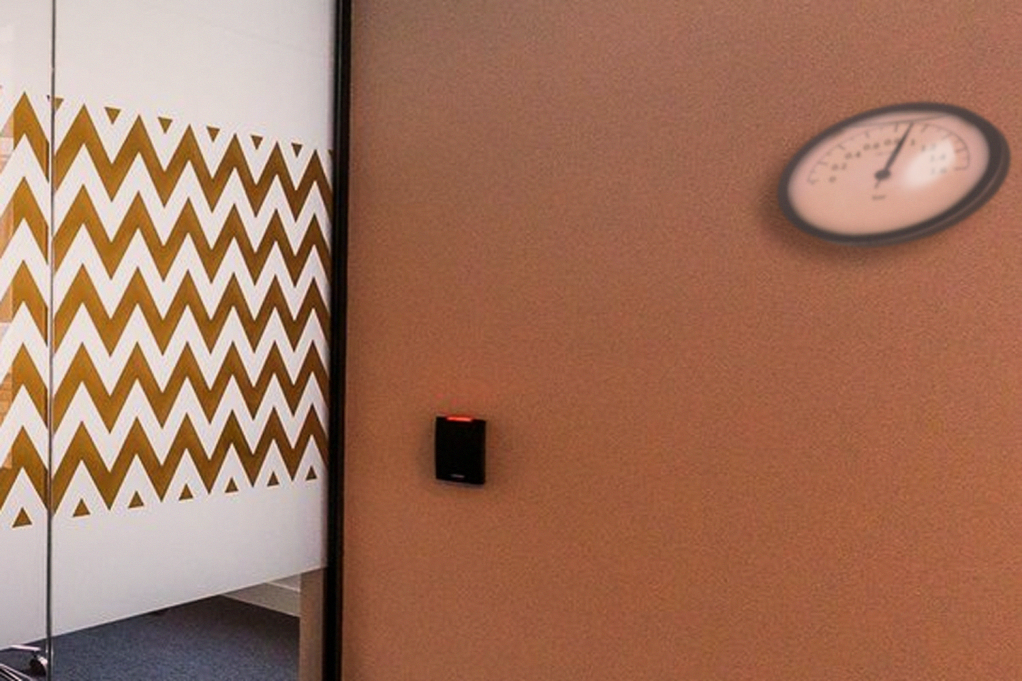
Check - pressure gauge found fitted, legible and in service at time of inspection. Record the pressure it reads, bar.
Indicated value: 0.9 bar
